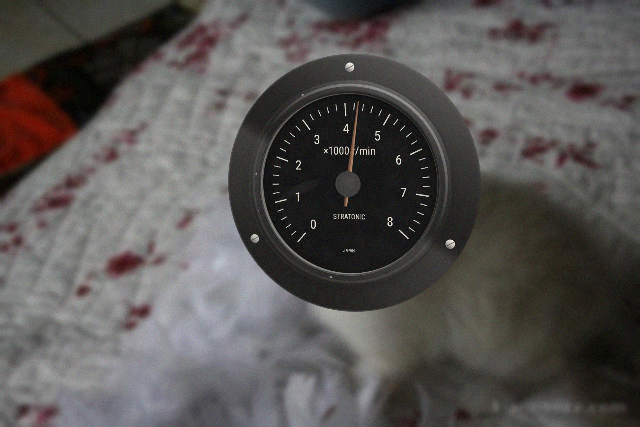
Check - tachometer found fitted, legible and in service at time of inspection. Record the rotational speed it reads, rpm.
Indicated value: 4300 rpm
